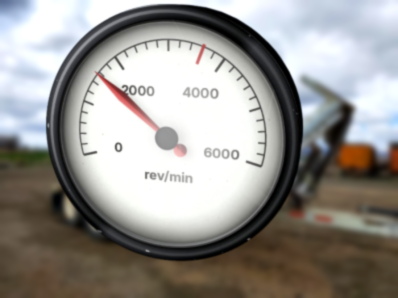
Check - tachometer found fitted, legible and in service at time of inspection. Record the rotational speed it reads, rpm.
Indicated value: 1600 rpm
